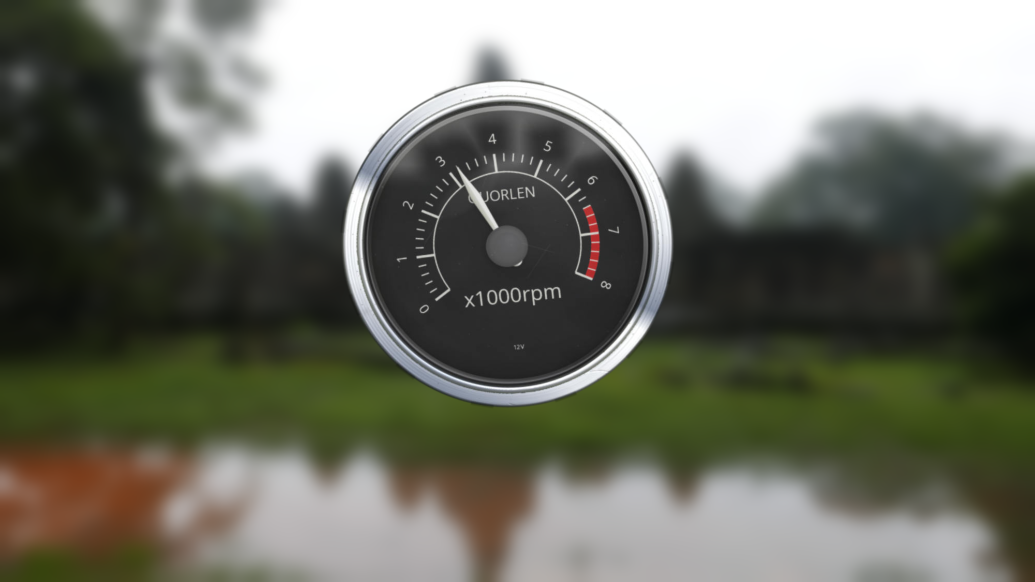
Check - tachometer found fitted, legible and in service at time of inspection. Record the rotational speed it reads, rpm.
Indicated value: 3200 rpm
